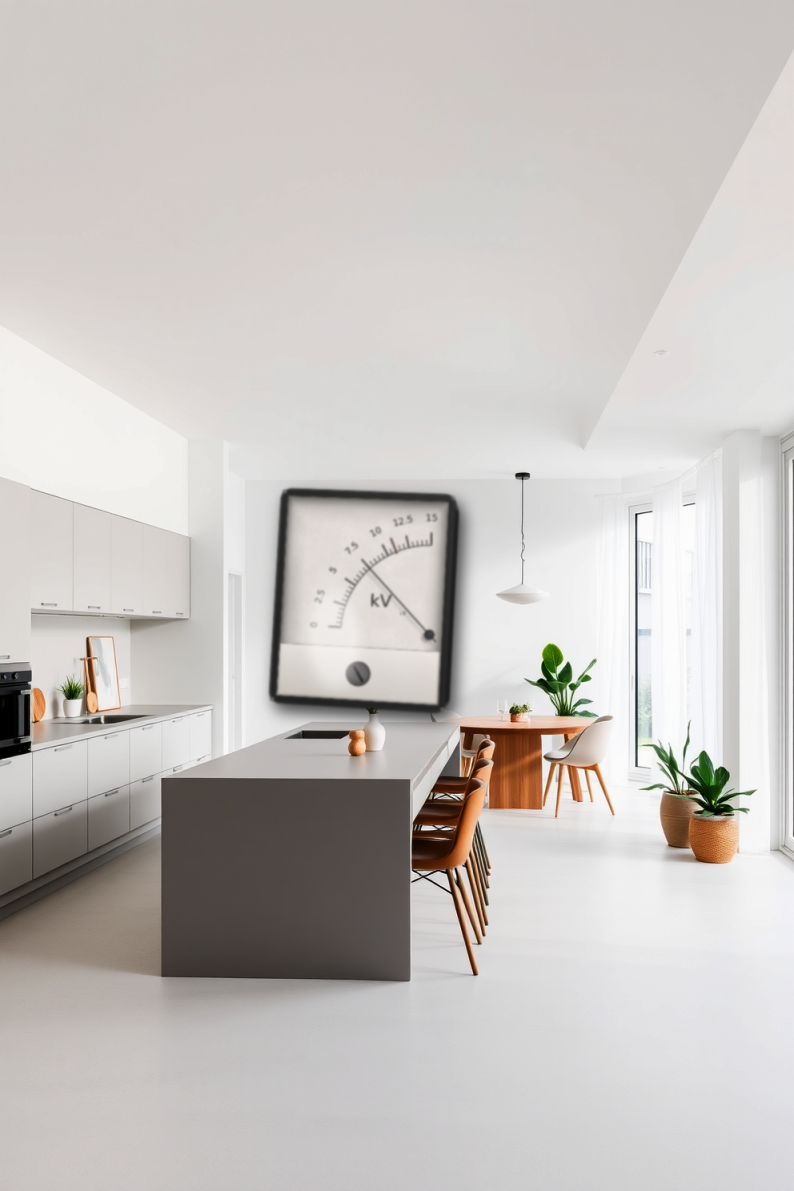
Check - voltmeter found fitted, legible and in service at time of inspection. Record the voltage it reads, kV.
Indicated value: 7.5 kV
